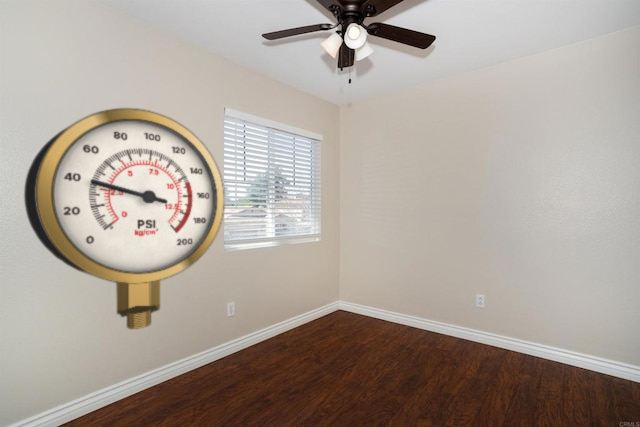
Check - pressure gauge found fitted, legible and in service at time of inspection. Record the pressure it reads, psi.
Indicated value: 40 psi
